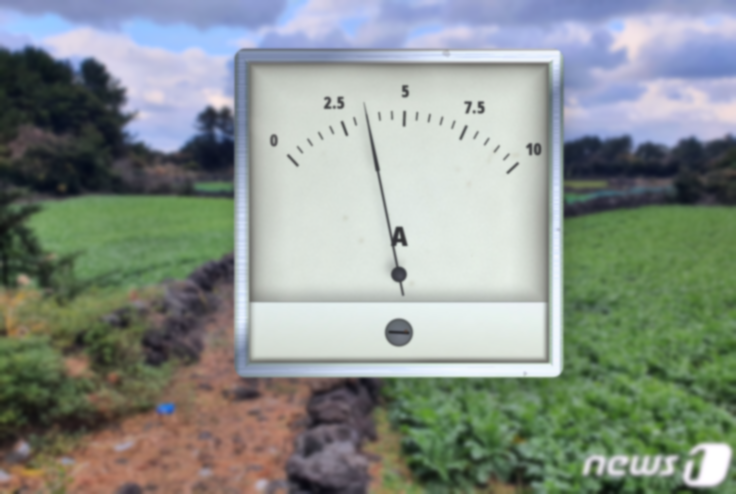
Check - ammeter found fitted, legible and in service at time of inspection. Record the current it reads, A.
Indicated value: 3.5 A
